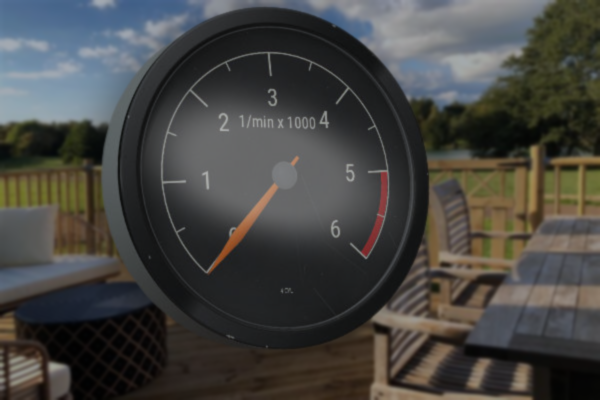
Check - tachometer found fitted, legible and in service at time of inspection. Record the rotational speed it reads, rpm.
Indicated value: 0 rpm
